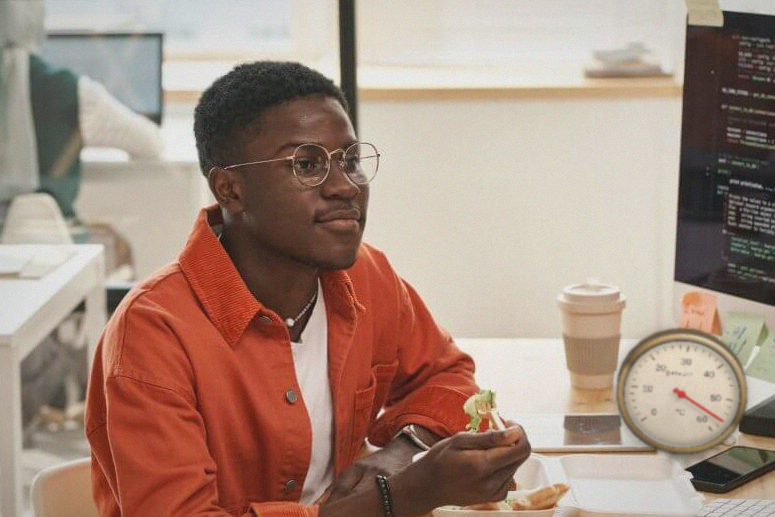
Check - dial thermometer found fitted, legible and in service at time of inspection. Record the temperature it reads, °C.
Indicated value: 56 °C
